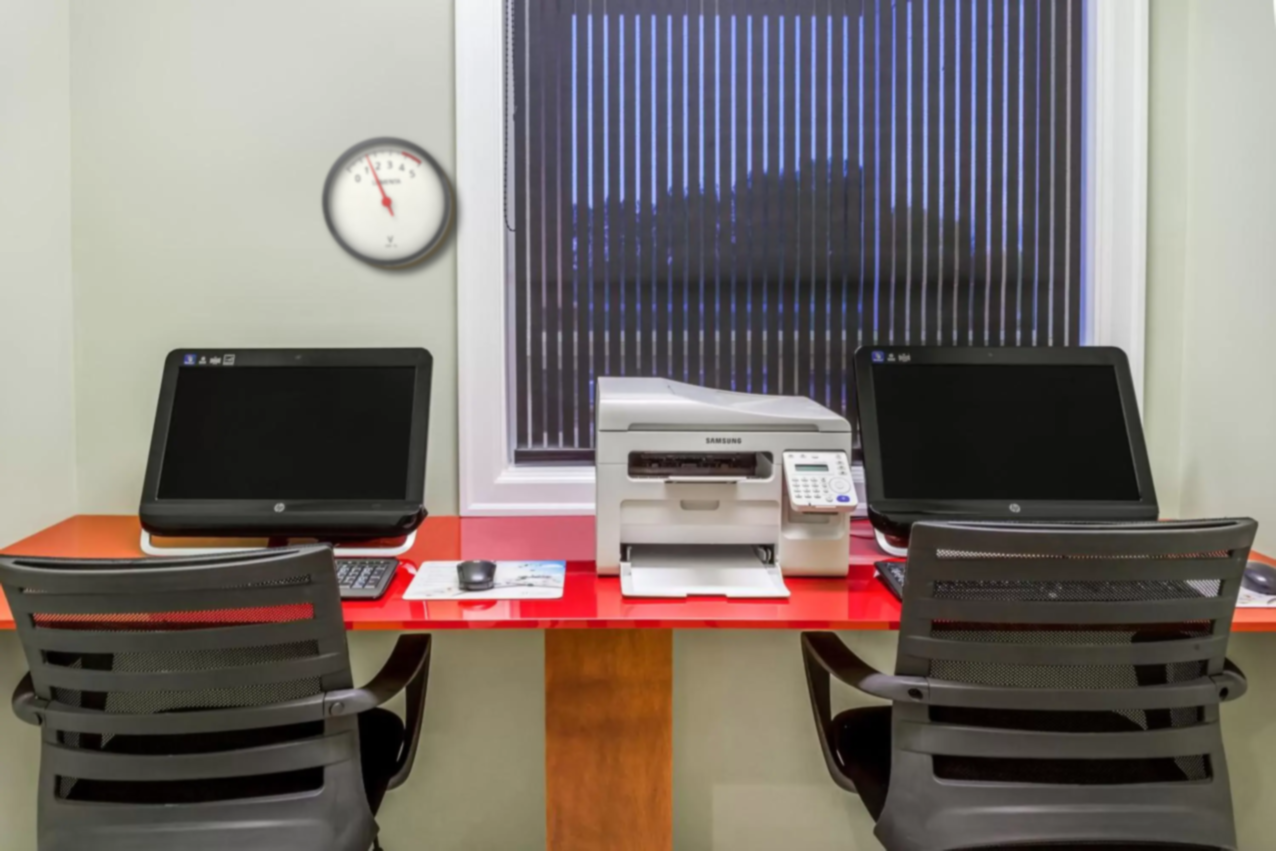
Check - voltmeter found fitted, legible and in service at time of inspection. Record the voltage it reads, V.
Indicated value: 1.5 V
